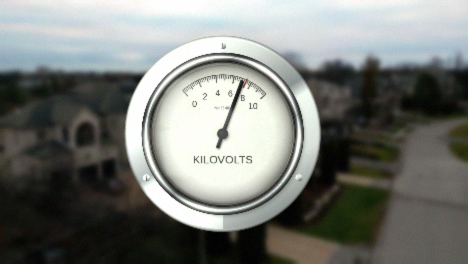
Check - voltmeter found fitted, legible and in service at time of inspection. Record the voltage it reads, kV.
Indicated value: 7 kV
